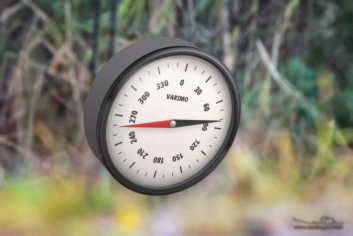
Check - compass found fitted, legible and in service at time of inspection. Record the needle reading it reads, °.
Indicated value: 260 °
